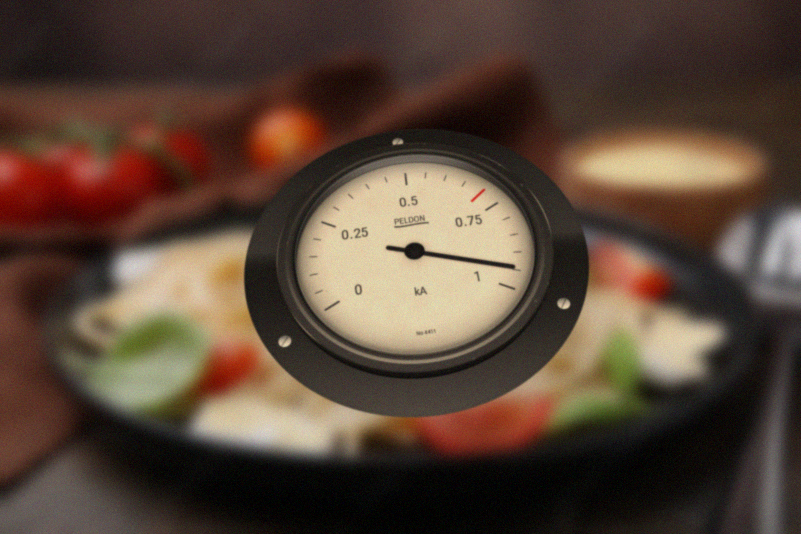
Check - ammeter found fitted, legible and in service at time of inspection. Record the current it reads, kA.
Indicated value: 0.95 kA
